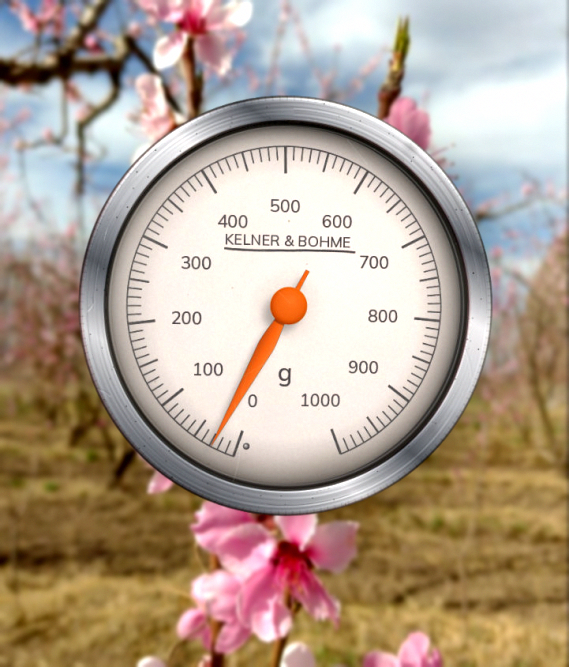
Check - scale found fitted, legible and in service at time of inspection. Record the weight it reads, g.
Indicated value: 30 g
